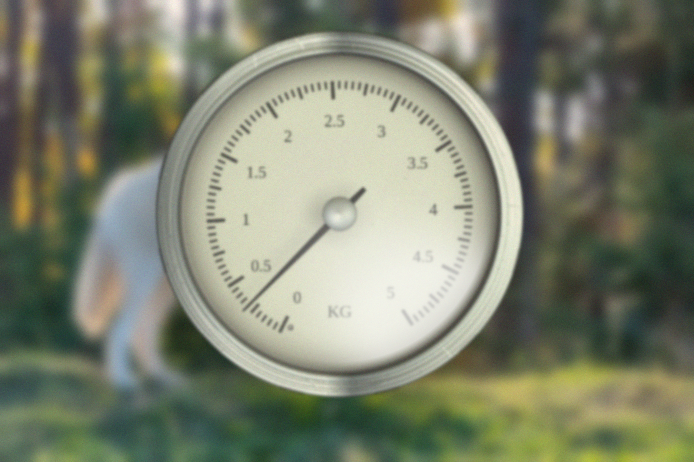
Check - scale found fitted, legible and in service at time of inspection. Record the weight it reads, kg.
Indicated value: 0.3 kg
